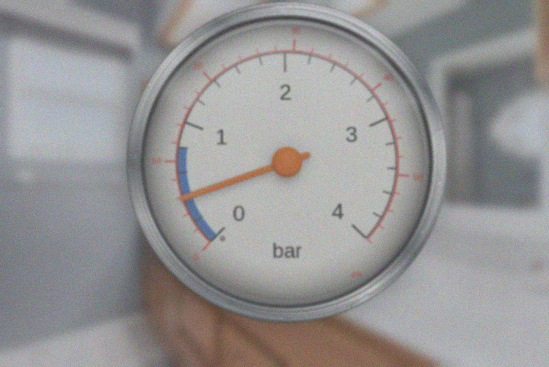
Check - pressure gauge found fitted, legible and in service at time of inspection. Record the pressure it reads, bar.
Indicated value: 0.4 bar
